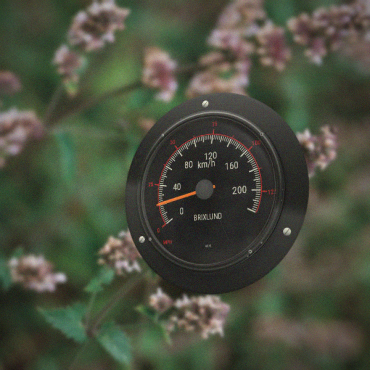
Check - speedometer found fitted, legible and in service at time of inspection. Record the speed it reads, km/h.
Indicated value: 20 km/h
